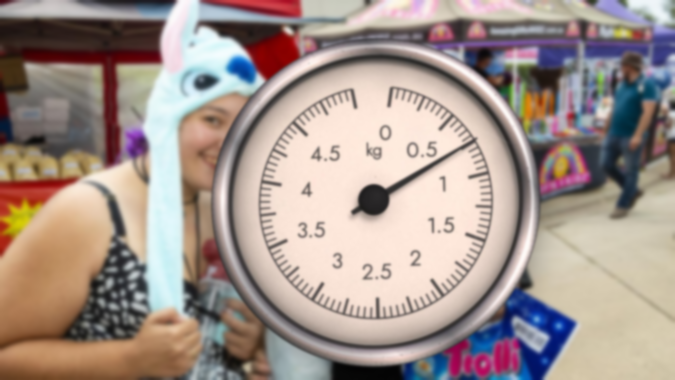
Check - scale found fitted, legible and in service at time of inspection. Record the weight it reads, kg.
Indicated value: 0.75 kg
